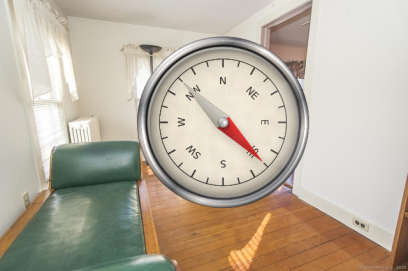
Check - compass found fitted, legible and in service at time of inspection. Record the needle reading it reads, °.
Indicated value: 135 °
